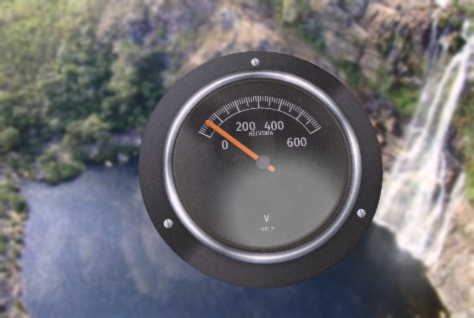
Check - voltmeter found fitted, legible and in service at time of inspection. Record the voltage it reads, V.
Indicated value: 50 V
